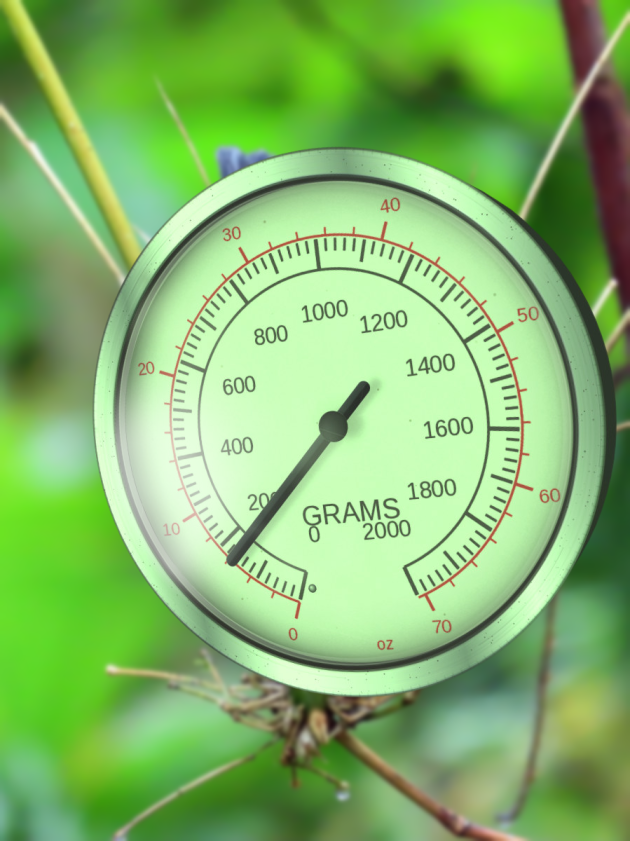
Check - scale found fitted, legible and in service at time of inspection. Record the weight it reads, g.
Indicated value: 160 g
